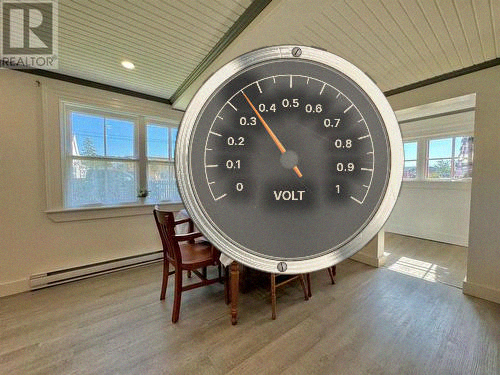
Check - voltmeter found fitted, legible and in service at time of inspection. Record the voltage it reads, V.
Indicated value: 0.35 V
